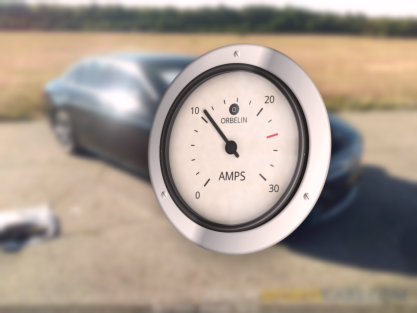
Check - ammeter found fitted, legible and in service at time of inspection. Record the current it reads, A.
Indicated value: 11 A
